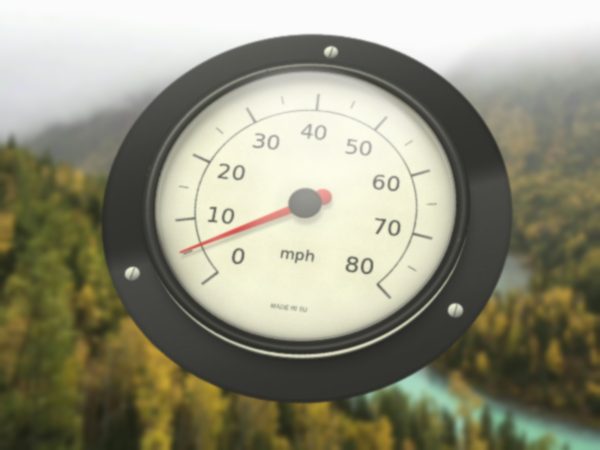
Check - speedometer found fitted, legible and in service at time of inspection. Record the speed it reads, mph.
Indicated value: 5 mph
